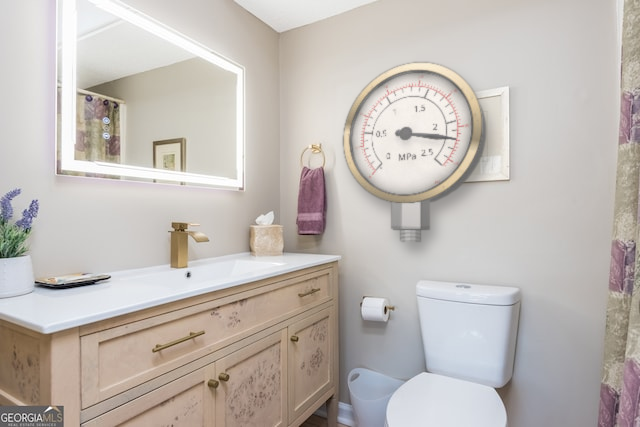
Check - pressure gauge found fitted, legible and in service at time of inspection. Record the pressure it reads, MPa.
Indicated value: 2.2 MPa
